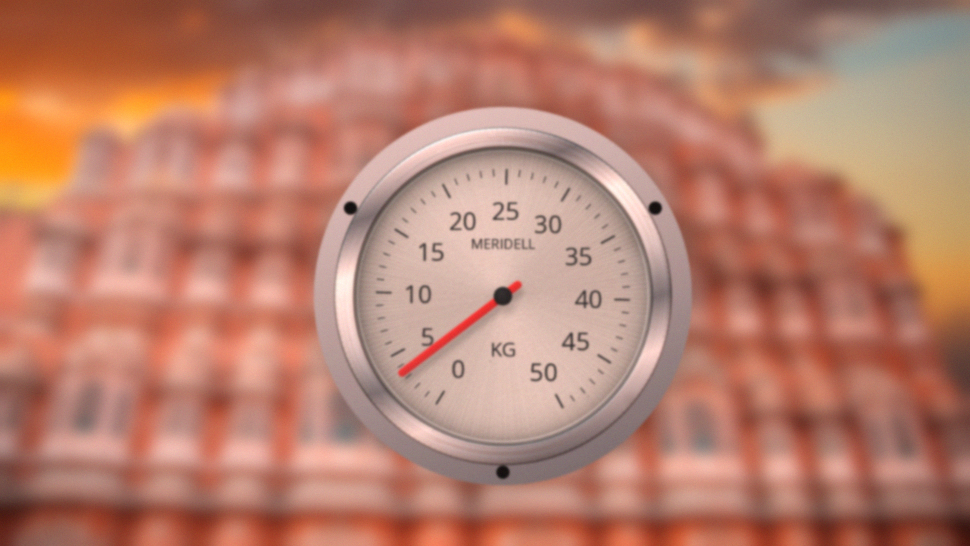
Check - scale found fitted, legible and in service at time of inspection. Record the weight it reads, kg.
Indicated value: 3.5 kg
